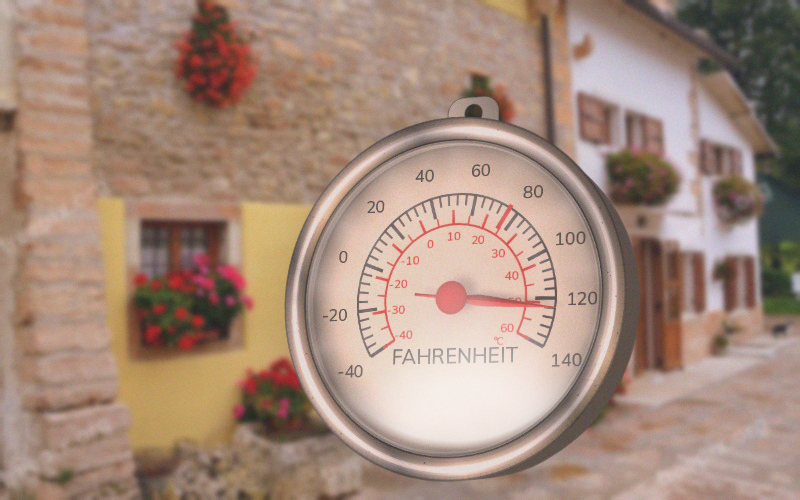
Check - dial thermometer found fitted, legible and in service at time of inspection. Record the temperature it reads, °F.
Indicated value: 124 °F
